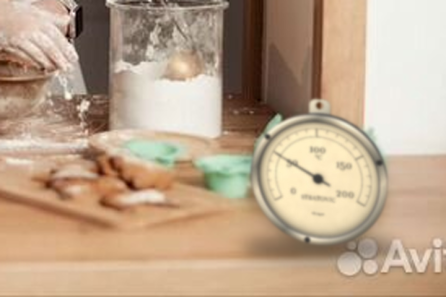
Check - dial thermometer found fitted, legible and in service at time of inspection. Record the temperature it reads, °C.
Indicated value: 50 °C
